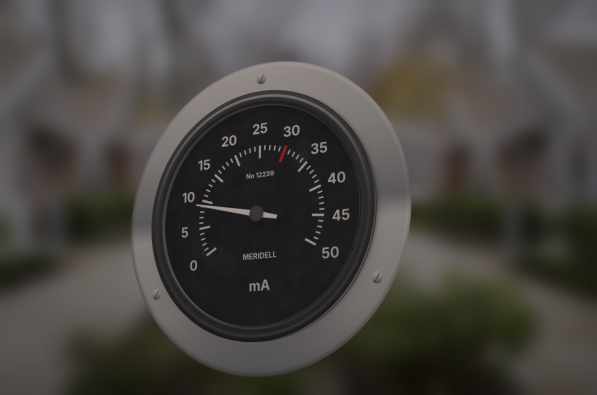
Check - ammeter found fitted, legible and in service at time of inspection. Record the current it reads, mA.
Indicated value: 9 mA
